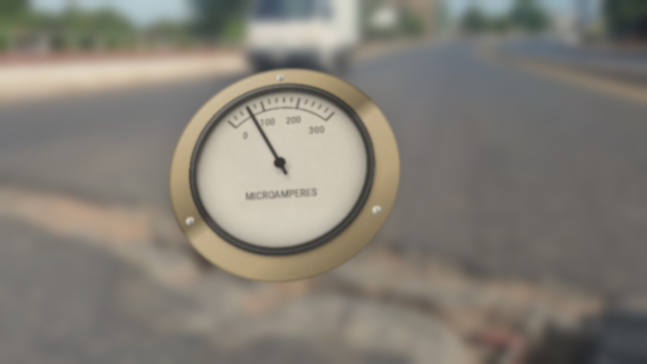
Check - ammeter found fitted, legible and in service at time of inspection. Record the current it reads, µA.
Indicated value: 60 µA
